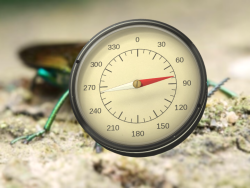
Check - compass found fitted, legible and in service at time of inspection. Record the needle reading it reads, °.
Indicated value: 80 °
